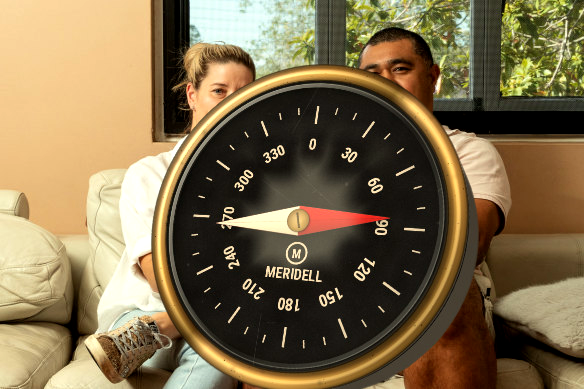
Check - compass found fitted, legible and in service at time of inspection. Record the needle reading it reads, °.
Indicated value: 85 °
